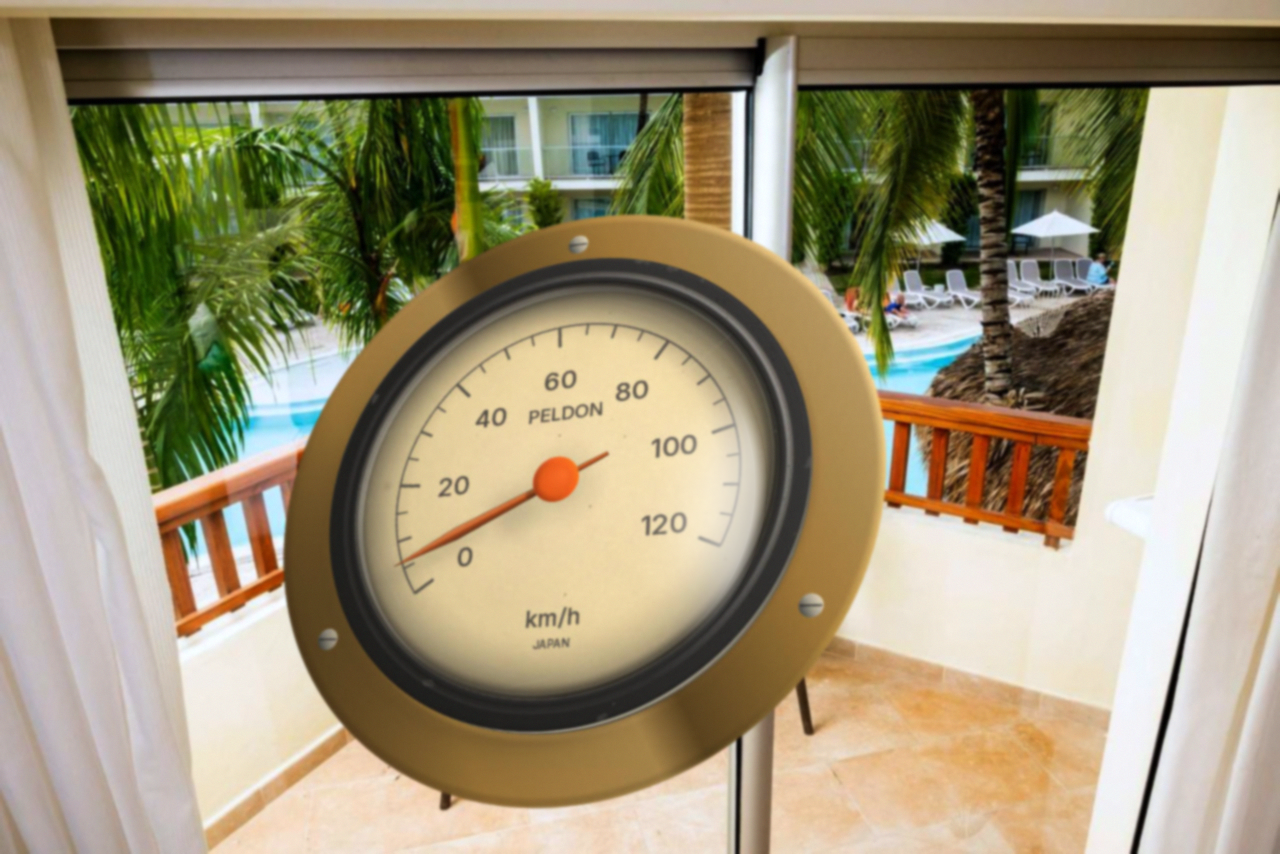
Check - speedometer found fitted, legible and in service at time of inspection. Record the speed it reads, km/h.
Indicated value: 5 km/h
